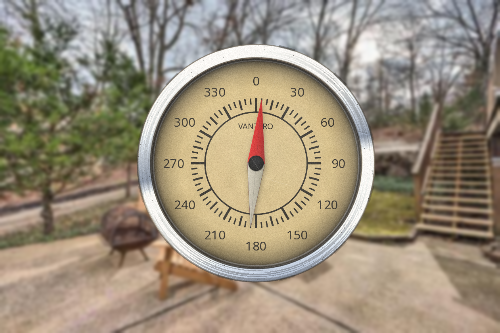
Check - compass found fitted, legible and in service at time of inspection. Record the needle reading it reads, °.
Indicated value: 5 °
